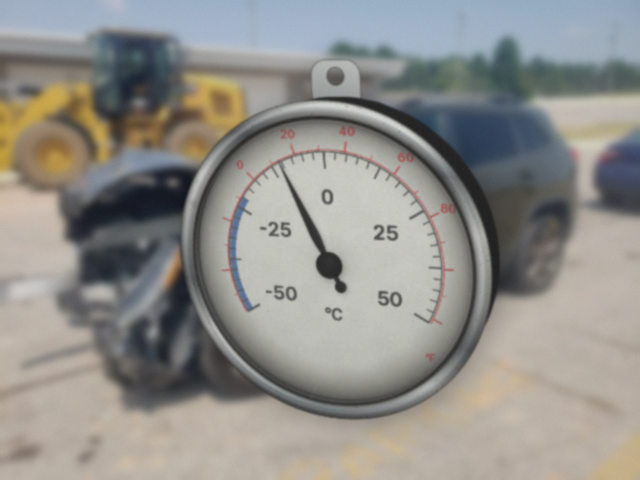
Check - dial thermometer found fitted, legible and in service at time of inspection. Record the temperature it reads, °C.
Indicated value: -10 °C
